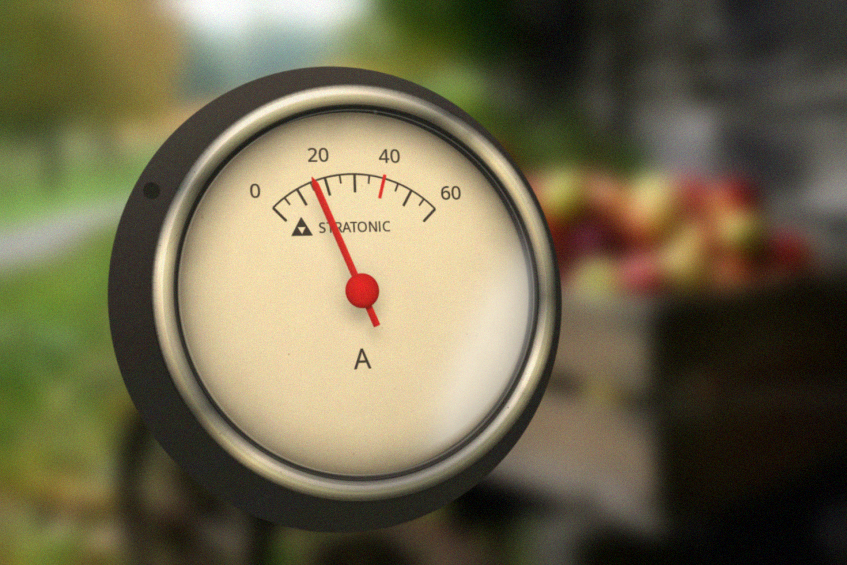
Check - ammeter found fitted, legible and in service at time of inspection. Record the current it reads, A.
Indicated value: 15 A
